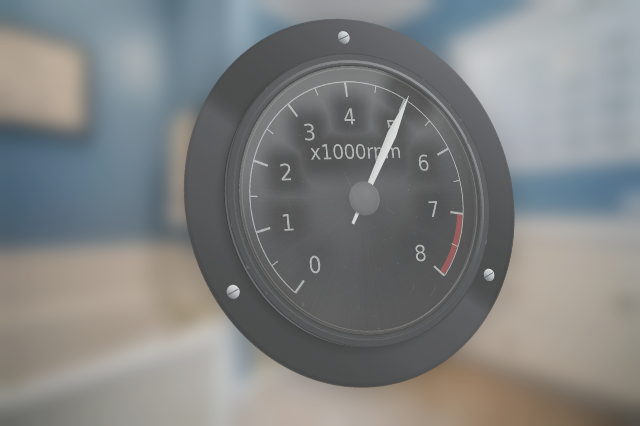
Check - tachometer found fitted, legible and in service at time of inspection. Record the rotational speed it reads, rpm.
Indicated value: 5000 rpm
